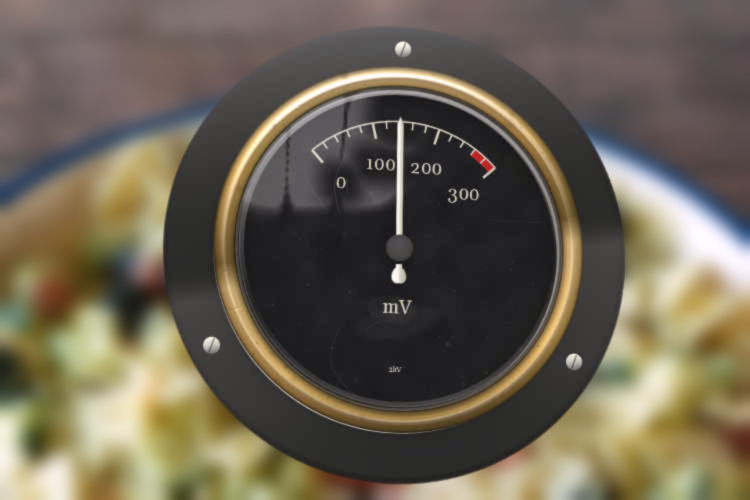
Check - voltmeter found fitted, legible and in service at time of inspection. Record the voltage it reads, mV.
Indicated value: 140 mV
